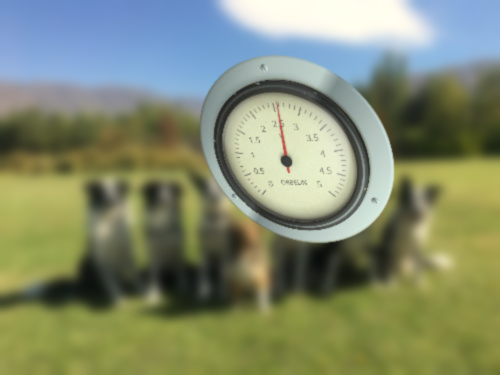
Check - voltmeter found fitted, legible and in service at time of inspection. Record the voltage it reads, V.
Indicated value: 2.6 V
